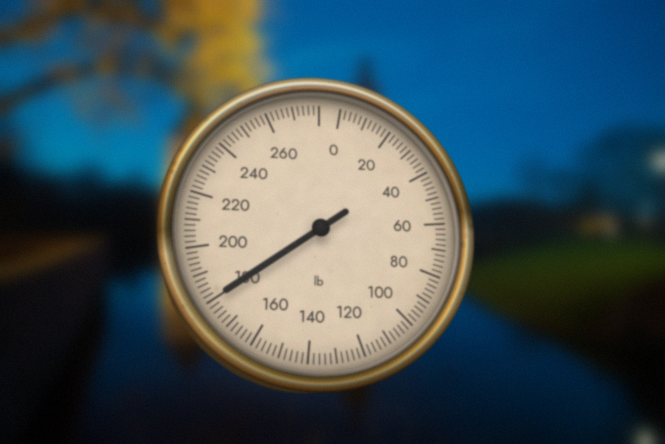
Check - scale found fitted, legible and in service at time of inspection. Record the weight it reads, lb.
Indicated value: 180 lb
